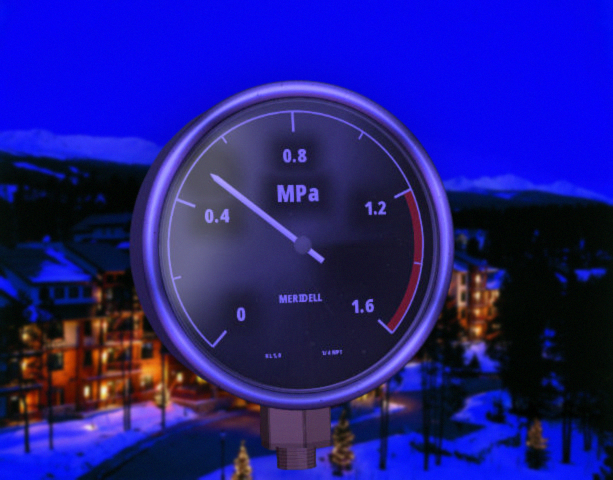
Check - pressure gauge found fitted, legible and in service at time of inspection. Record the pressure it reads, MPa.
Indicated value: 0.5 MPa
